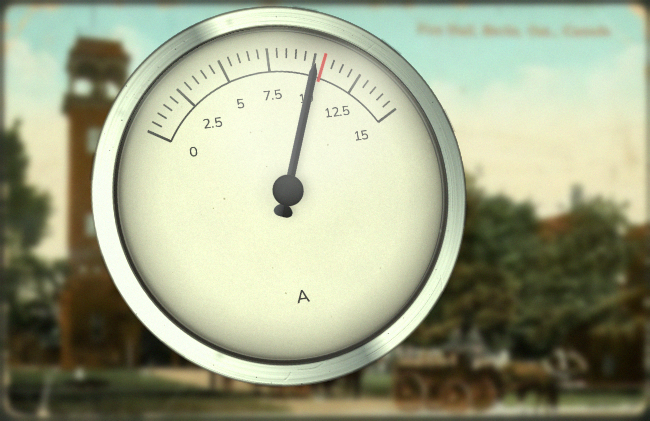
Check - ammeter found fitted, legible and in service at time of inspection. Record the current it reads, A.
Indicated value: 10 A
